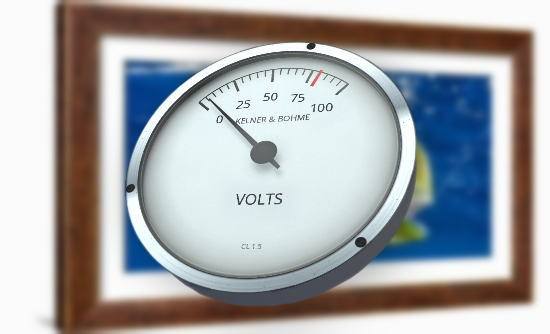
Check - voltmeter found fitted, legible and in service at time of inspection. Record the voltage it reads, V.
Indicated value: 5 V
